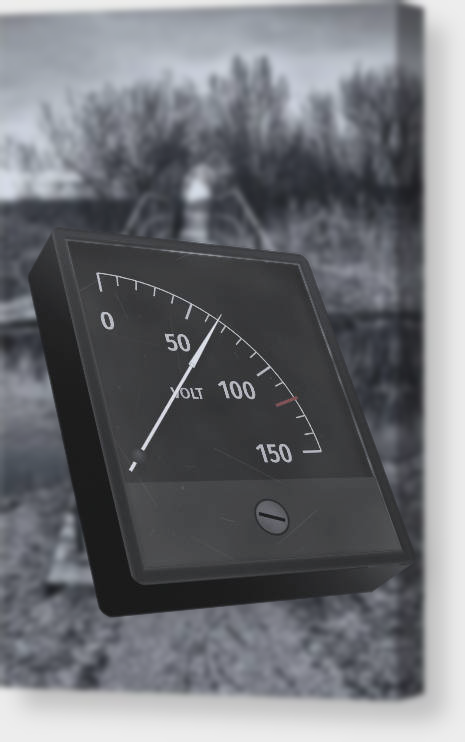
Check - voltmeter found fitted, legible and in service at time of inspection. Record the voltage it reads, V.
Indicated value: 65 V
